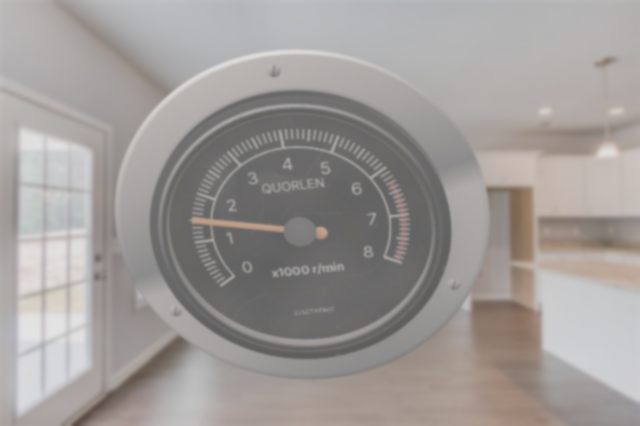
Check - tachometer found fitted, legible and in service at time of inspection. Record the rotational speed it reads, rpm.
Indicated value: 1500 rpm
